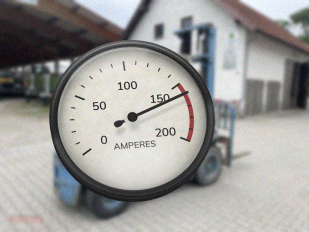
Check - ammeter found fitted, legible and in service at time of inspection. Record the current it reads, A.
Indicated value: 160 A
